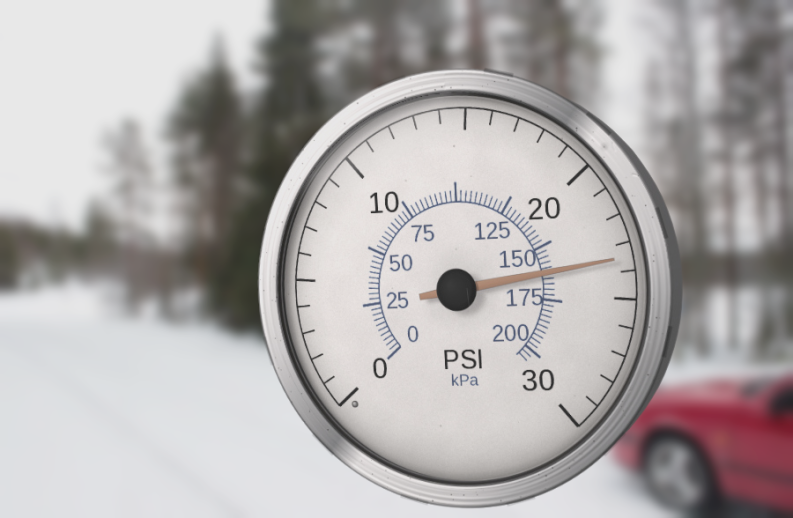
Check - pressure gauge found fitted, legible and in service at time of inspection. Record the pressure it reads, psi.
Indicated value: 23.5 psi
